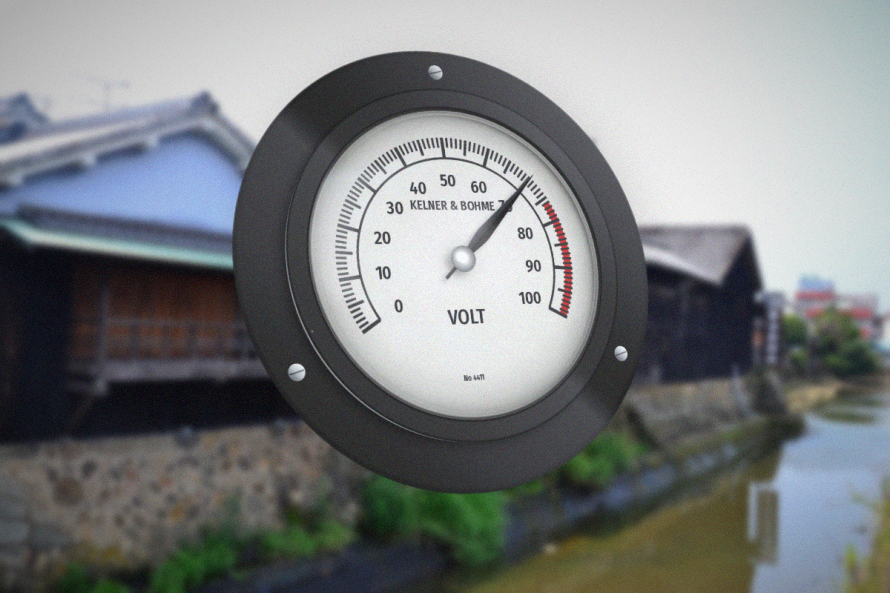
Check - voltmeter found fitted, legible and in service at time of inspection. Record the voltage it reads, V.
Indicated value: 70 V
